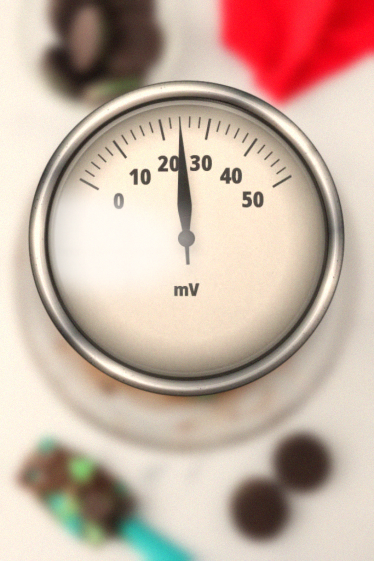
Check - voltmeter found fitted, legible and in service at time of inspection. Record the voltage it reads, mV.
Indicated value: 24 mV
